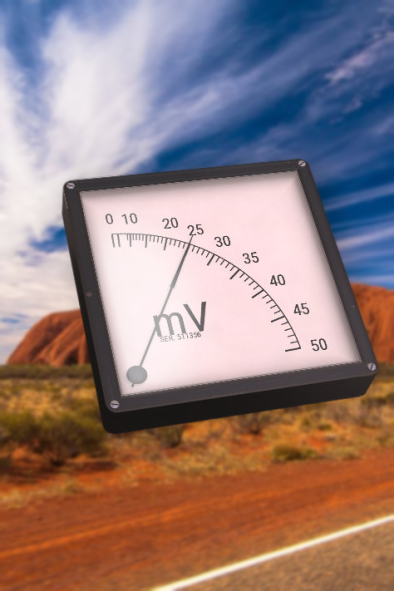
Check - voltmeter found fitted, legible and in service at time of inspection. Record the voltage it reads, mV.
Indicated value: 25 mV
